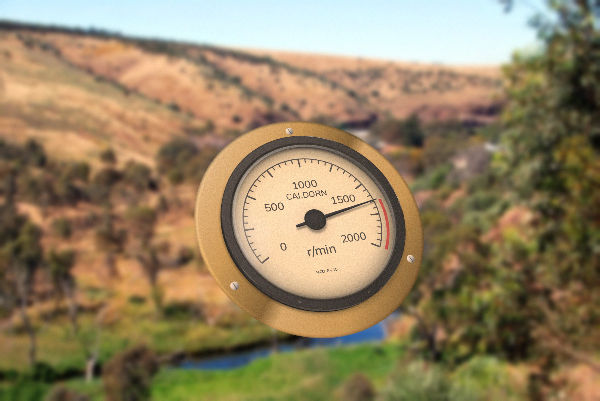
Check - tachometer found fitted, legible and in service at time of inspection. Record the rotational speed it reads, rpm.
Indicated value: 1650 rpm
